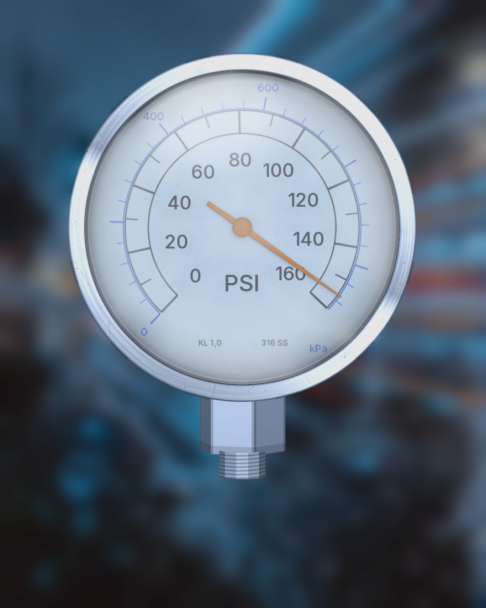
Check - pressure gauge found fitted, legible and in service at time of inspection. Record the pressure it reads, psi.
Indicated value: 155 psi
